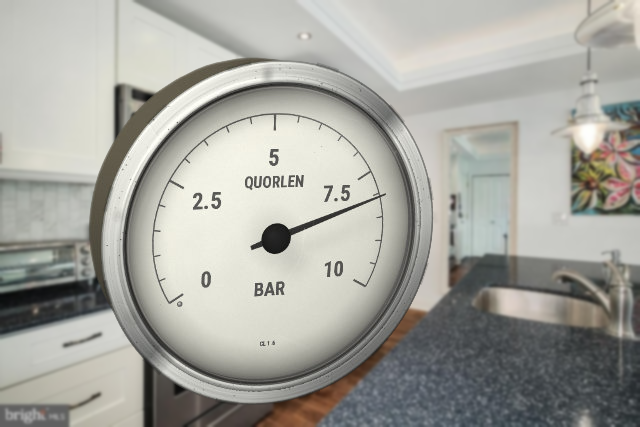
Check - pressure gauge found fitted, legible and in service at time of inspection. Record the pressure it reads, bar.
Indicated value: 8 bar
